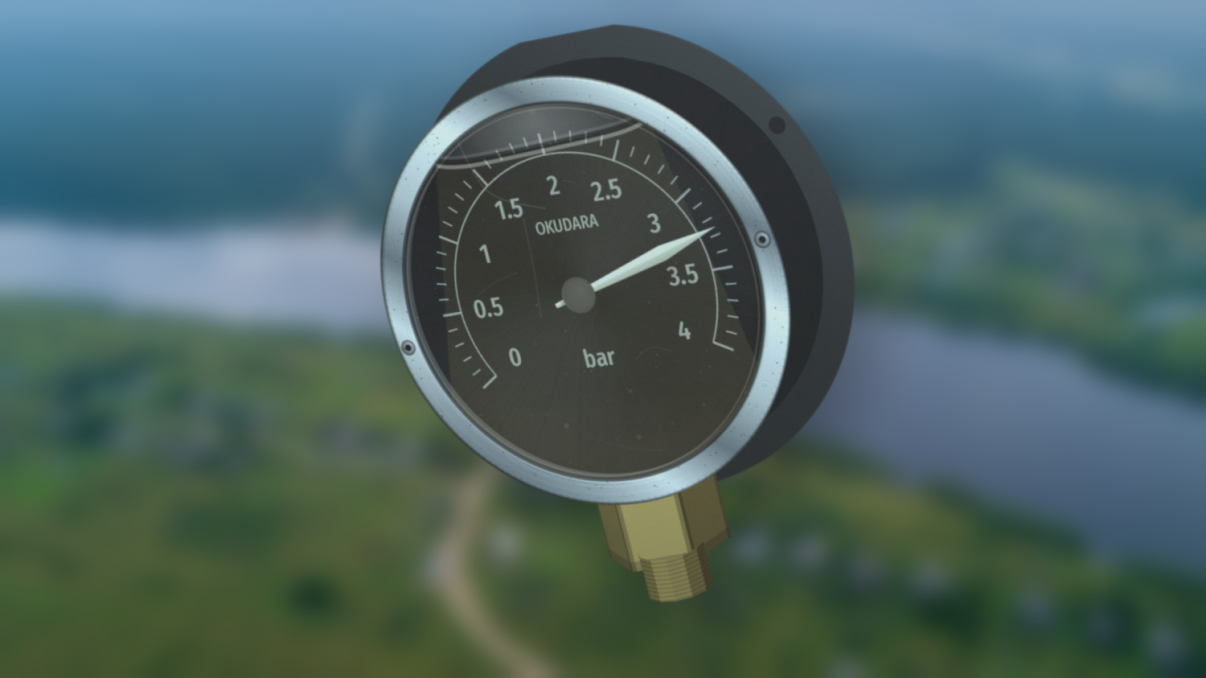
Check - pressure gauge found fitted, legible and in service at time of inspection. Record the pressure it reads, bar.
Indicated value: 3.25 bar
